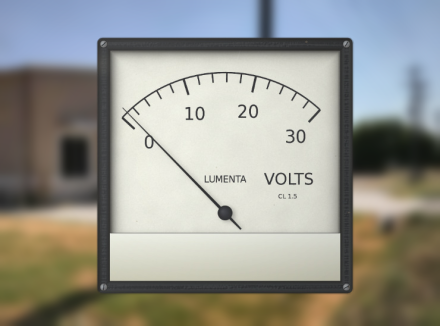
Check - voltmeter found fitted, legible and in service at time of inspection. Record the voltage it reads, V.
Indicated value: 1 V
